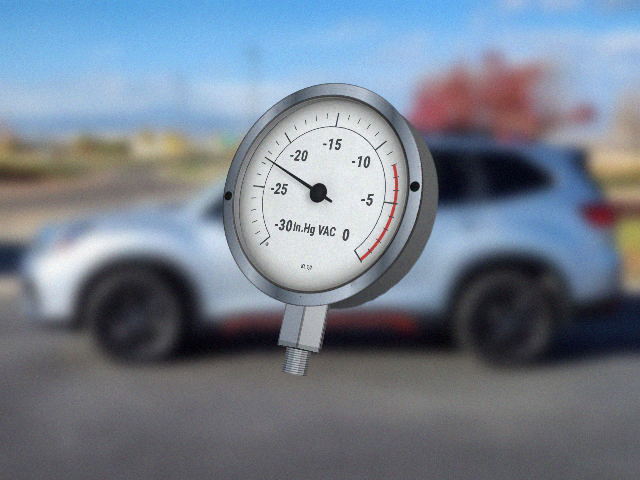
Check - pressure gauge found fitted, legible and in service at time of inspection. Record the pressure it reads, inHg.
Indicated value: -22.5 inHg
